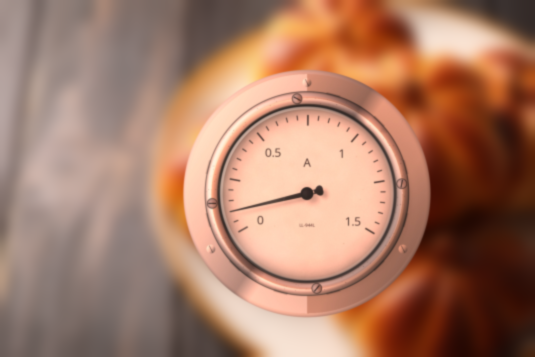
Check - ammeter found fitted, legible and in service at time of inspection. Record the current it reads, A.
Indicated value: 0.1 A
